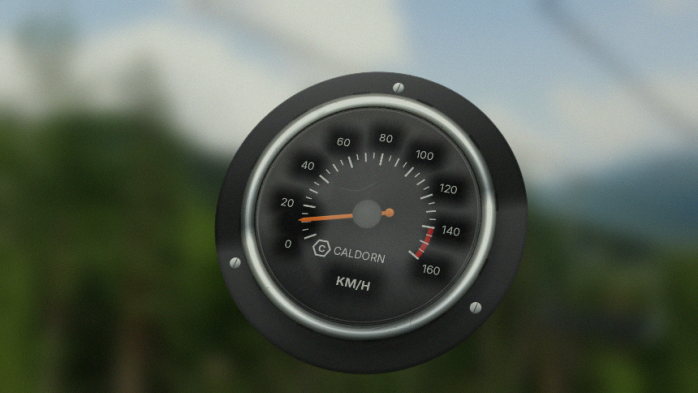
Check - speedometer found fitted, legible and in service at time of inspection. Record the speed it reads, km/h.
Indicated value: 10 km/h
